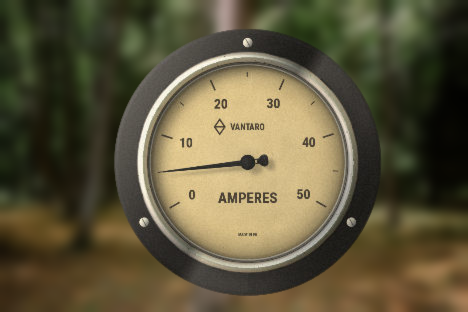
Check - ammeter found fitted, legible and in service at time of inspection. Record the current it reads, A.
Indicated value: 5 A
